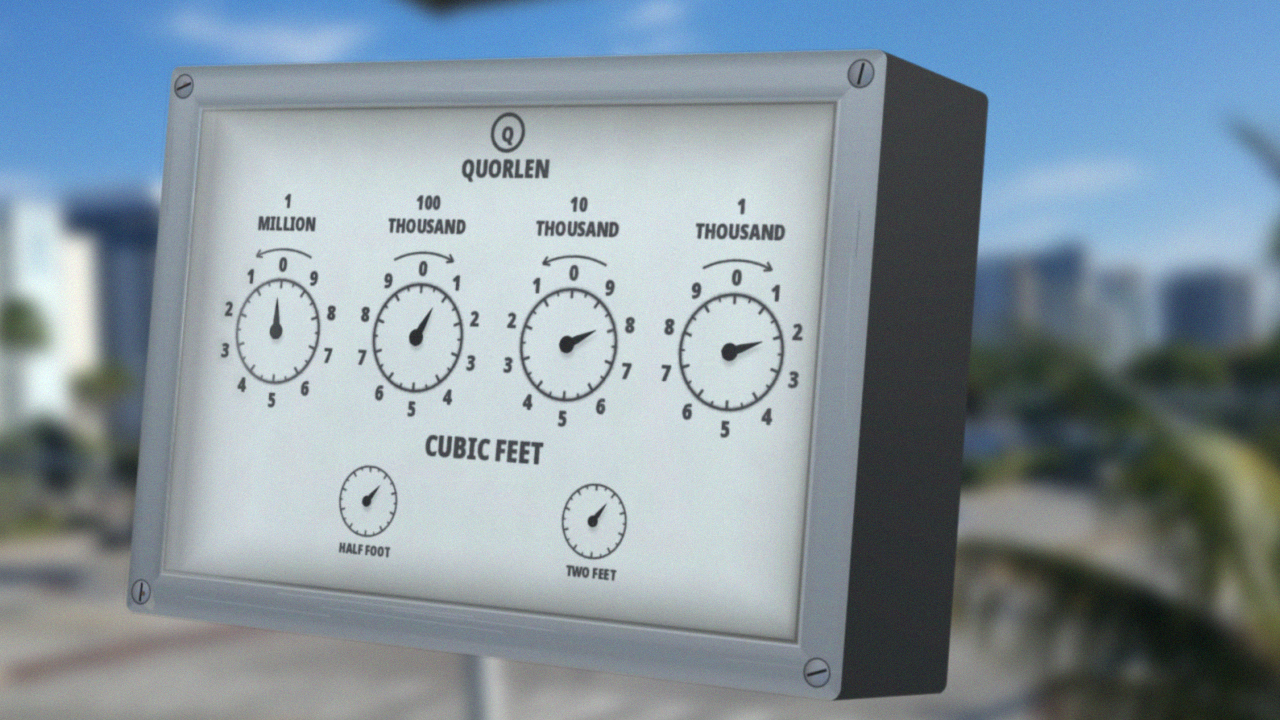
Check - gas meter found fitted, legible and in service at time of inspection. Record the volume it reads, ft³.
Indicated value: 8200 ft³
